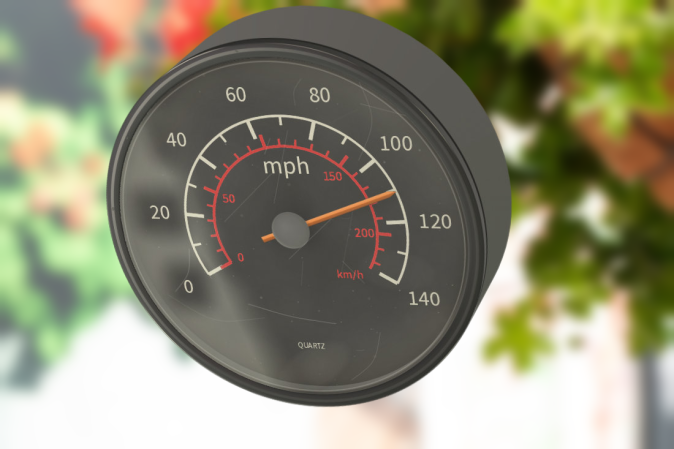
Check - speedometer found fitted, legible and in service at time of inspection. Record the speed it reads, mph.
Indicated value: 110 mph
